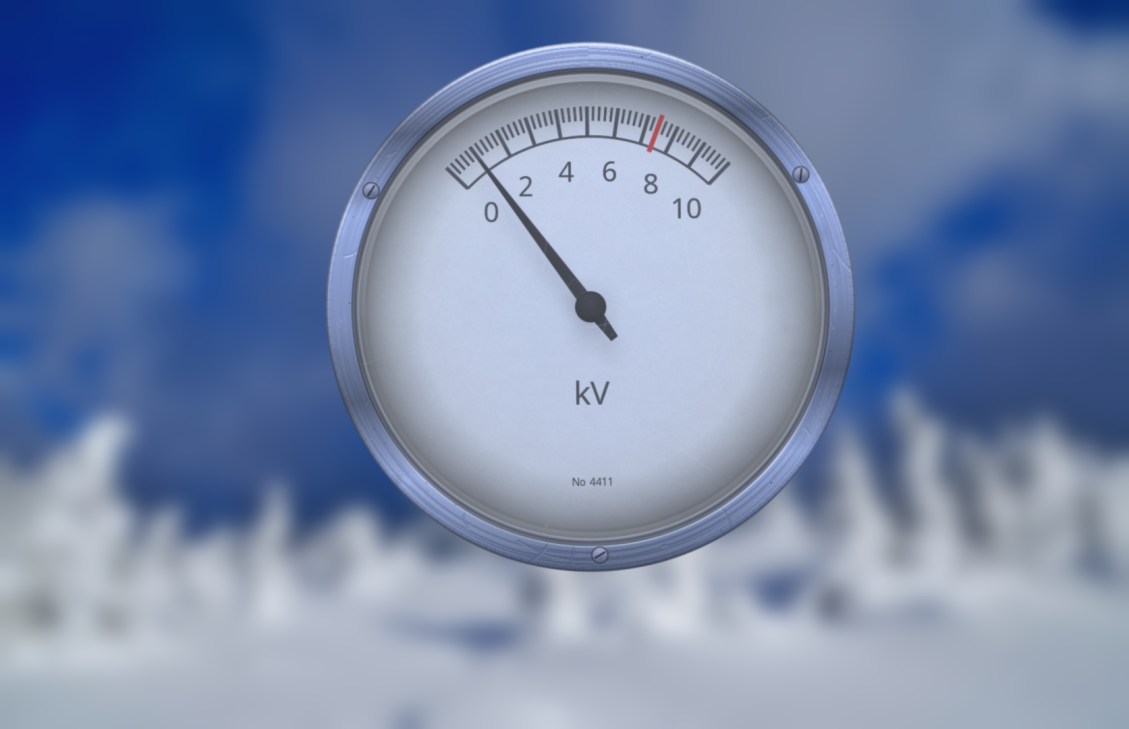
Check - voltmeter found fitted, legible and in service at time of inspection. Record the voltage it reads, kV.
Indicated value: 1 kV
